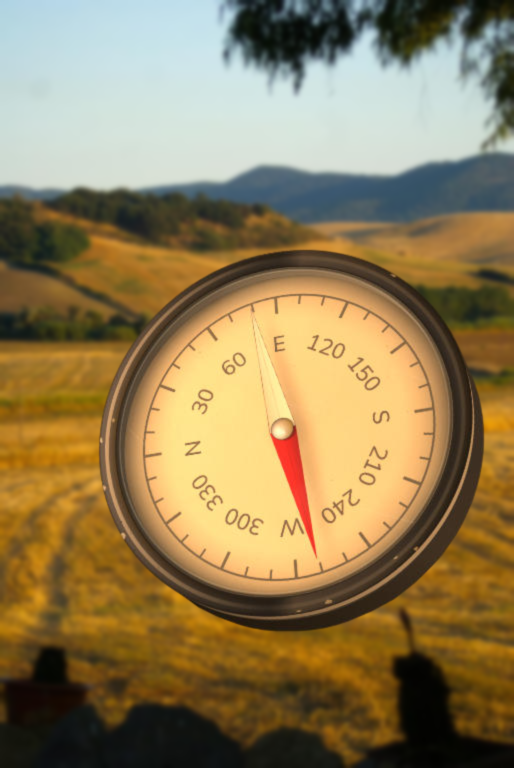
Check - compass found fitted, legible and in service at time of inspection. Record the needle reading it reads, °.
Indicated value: 260 °
